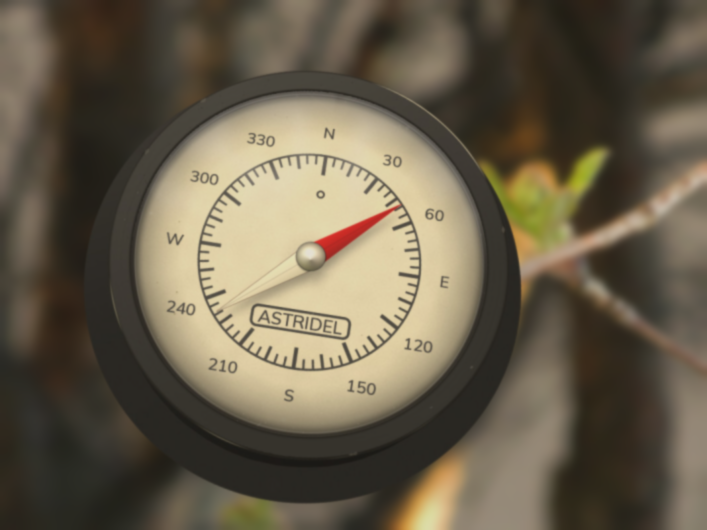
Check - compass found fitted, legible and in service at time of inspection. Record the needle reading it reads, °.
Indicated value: 50 °
